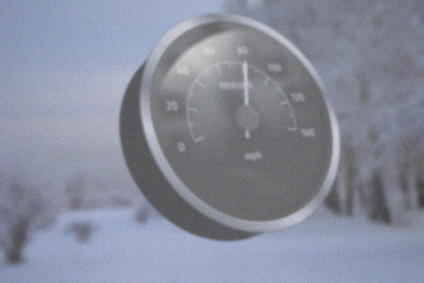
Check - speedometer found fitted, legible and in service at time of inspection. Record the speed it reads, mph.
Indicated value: 80 mph
